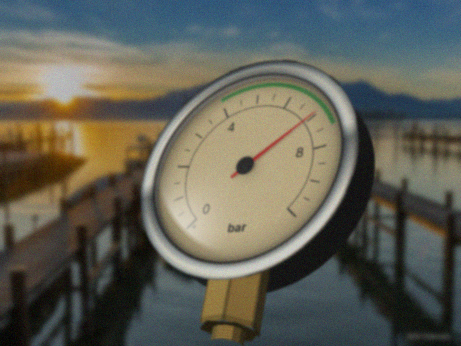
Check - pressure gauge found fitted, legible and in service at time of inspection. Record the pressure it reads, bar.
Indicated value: 7 bar
